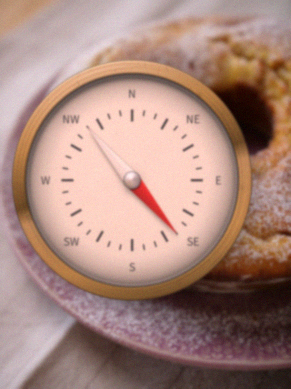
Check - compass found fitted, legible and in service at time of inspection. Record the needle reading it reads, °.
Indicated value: 140 °
